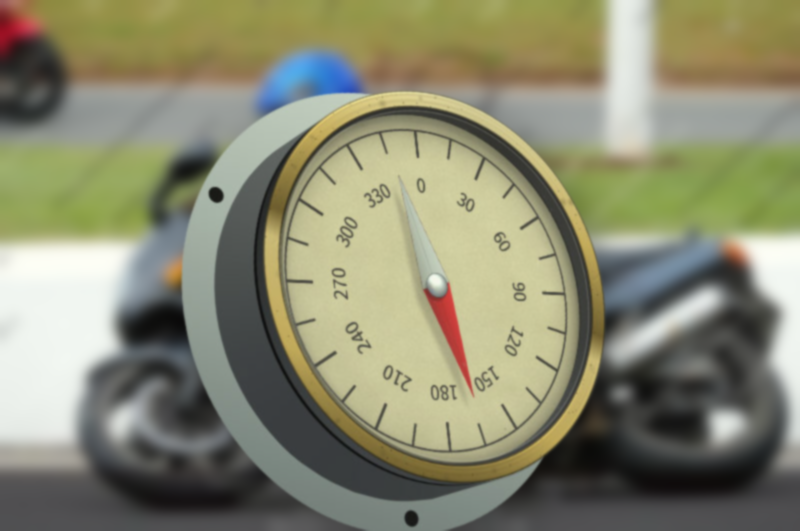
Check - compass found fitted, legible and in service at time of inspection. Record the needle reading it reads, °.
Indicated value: 165 °
